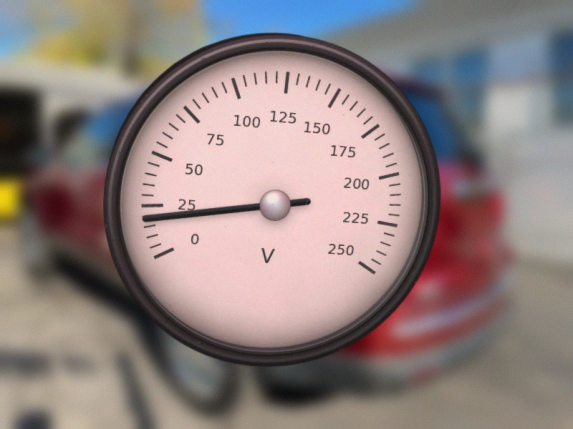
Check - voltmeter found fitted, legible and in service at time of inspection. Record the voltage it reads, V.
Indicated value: 20 V
